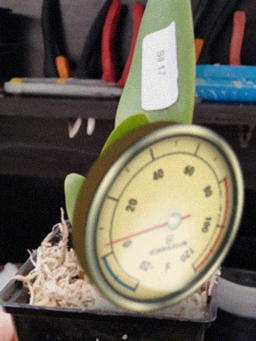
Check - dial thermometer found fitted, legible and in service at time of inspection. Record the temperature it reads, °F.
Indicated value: 5 °F
